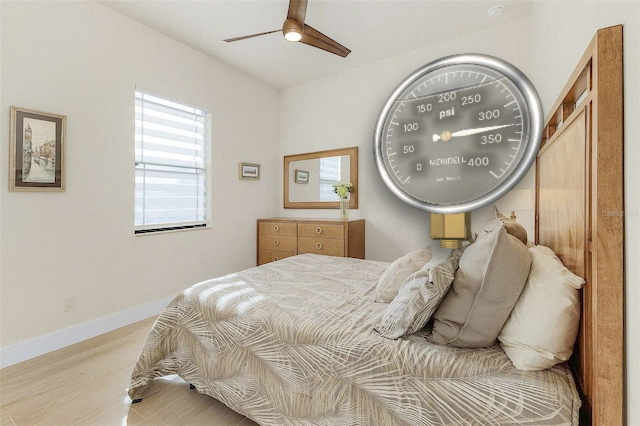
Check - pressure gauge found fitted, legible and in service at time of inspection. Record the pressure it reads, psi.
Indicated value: 330 psi
